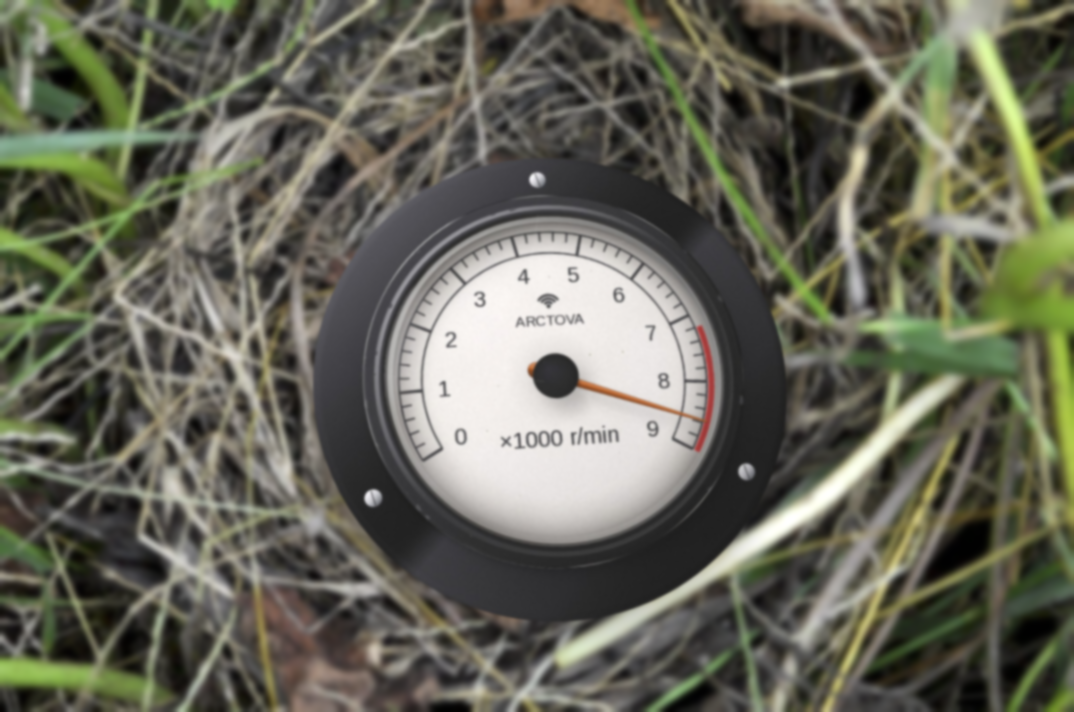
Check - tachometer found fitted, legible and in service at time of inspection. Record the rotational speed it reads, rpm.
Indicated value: 8600 rpm
